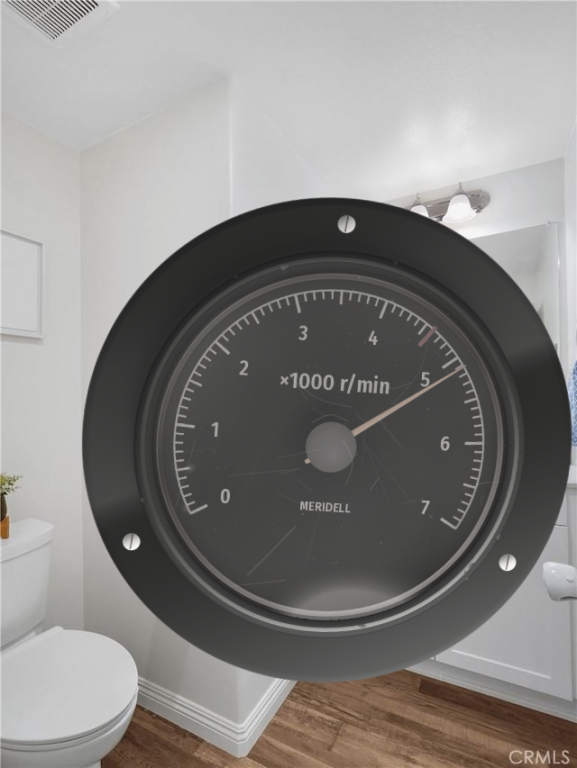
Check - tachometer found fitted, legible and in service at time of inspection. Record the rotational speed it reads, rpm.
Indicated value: 5100 rpm
